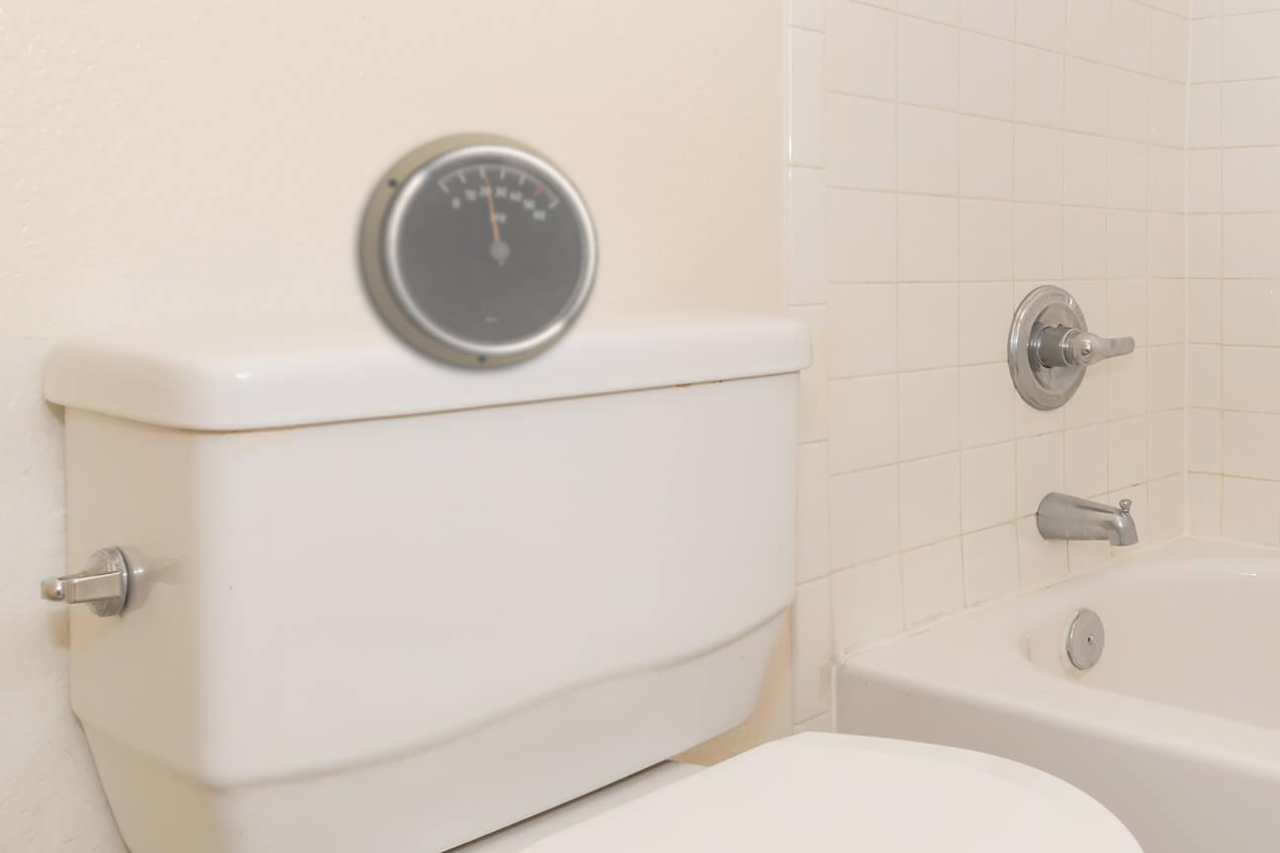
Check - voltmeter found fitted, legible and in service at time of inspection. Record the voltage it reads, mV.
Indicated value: 20 mV
